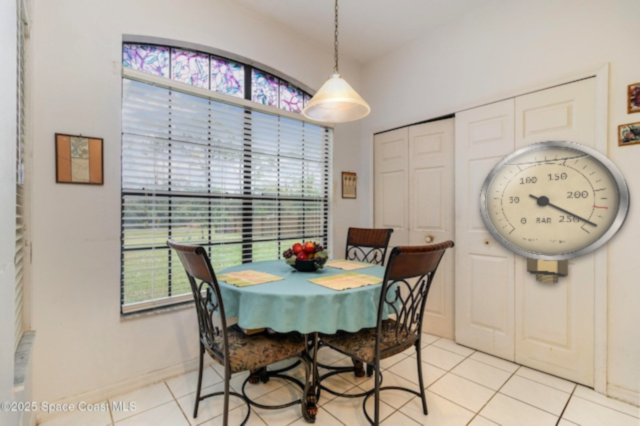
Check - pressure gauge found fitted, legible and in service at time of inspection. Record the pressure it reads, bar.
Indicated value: 240 bar
